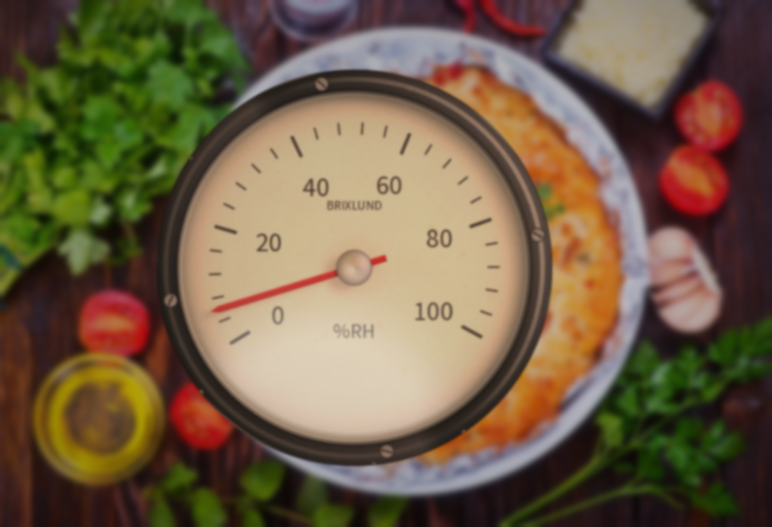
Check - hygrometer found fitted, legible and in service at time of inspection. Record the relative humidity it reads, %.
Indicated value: 6 %
